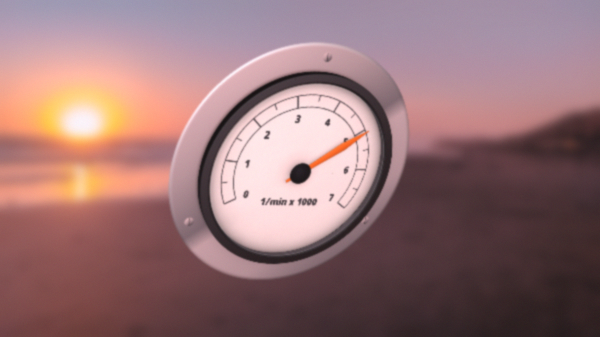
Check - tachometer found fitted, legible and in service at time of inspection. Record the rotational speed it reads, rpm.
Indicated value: 5000 rpm
